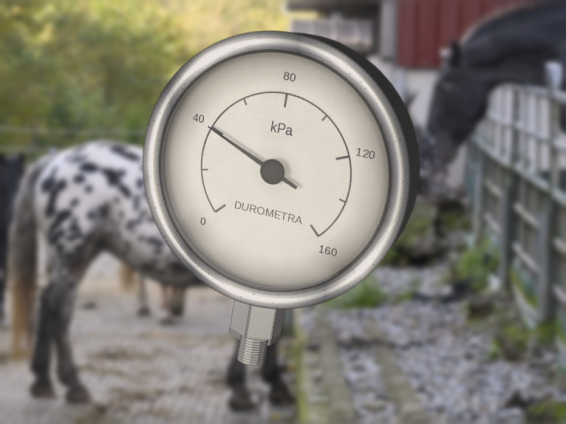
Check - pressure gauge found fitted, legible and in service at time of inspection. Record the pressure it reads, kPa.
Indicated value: 40 kPa
